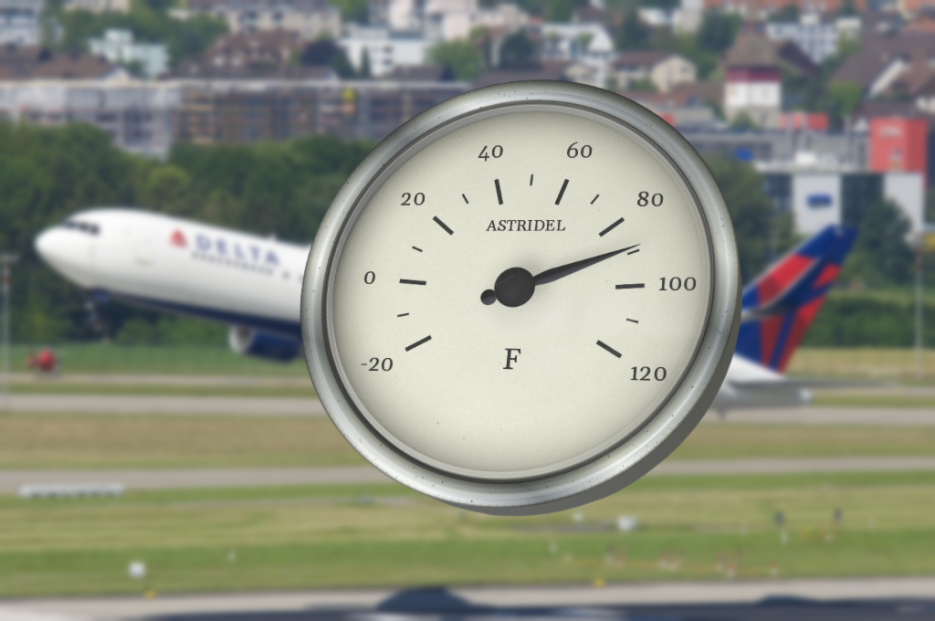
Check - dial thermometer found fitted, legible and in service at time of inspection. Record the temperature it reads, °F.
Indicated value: 90 °F
